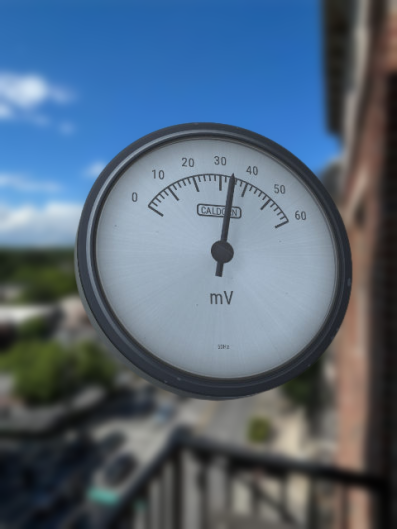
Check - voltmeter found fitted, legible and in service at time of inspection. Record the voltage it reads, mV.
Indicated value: 34 mV
